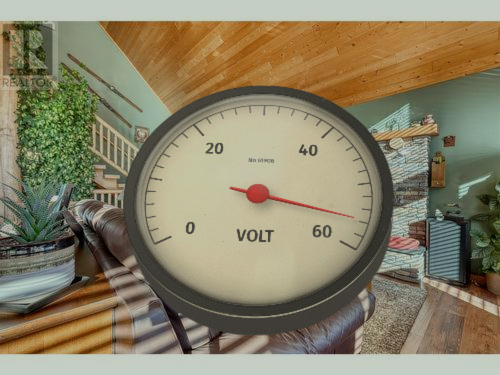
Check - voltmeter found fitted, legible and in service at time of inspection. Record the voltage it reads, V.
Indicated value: 56 V
